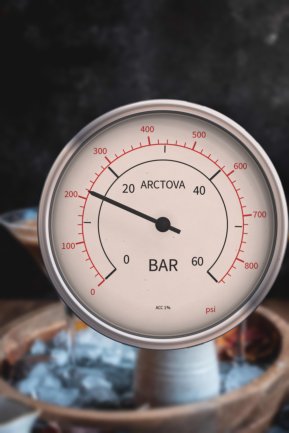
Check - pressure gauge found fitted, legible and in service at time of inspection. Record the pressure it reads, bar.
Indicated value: 15 bar
